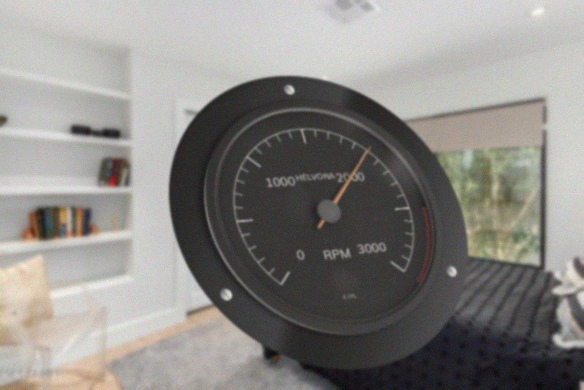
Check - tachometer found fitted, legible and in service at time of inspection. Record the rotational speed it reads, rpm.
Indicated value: 2000 rpm
